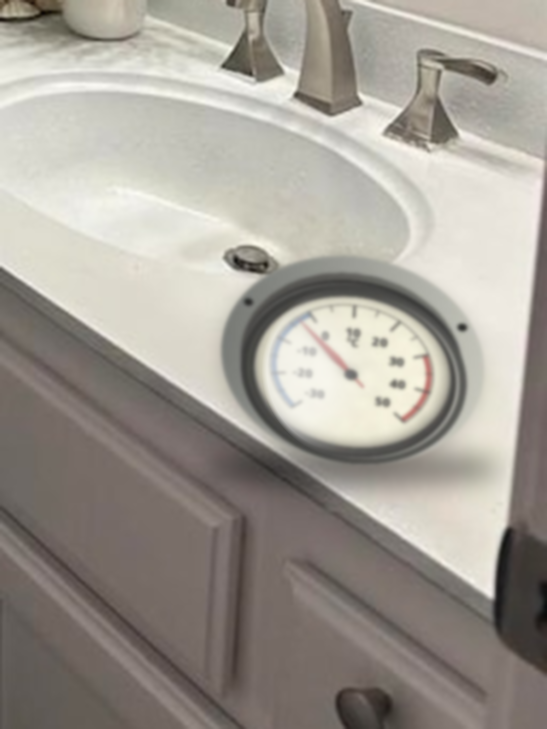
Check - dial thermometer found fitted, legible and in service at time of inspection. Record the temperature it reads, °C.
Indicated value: -2.5 °C
